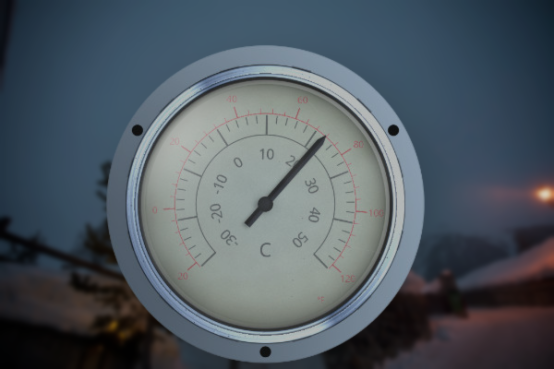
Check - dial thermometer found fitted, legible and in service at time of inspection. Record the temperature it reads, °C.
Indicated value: 22 °C
